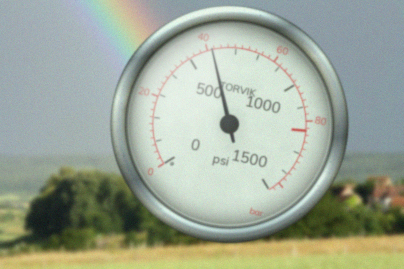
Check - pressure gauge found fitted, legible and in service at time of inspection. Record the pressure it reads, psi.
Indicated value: 600 psi
